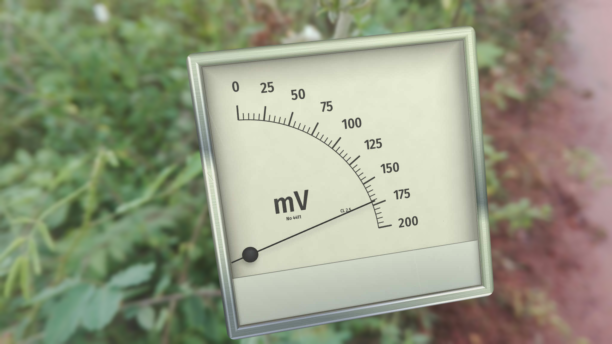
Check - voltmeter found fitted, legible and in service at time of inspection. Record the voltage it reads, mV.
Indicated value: 170 mV
